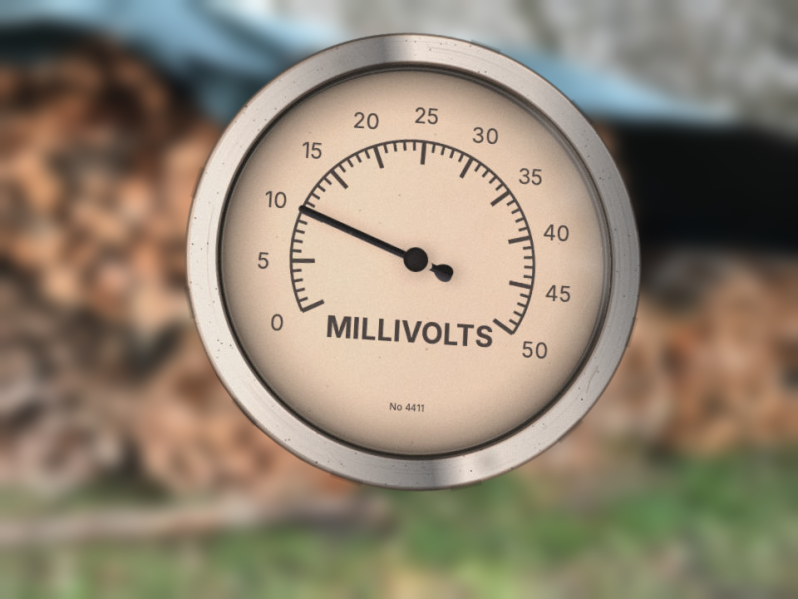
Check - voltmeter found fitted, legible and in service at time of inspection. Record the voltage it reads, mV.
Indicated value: 10 mV
